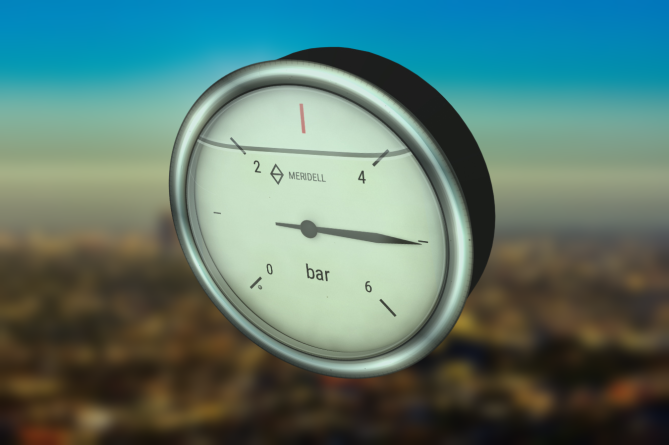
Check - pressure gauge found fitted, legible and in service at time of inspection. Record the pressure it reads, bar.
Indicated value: 5 bar
